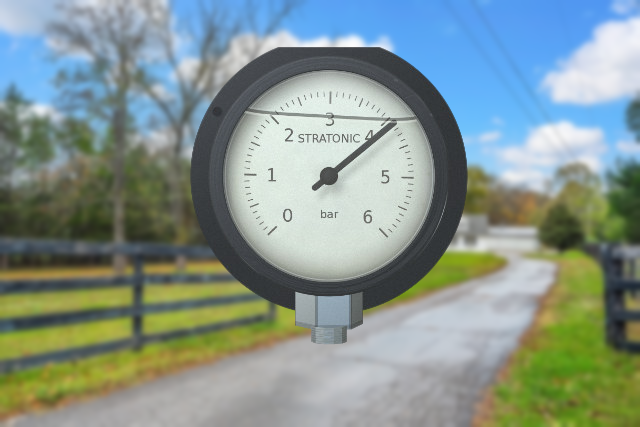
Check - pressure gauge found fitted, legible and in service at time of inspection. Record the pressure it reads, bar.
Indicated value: 4.1 bar
